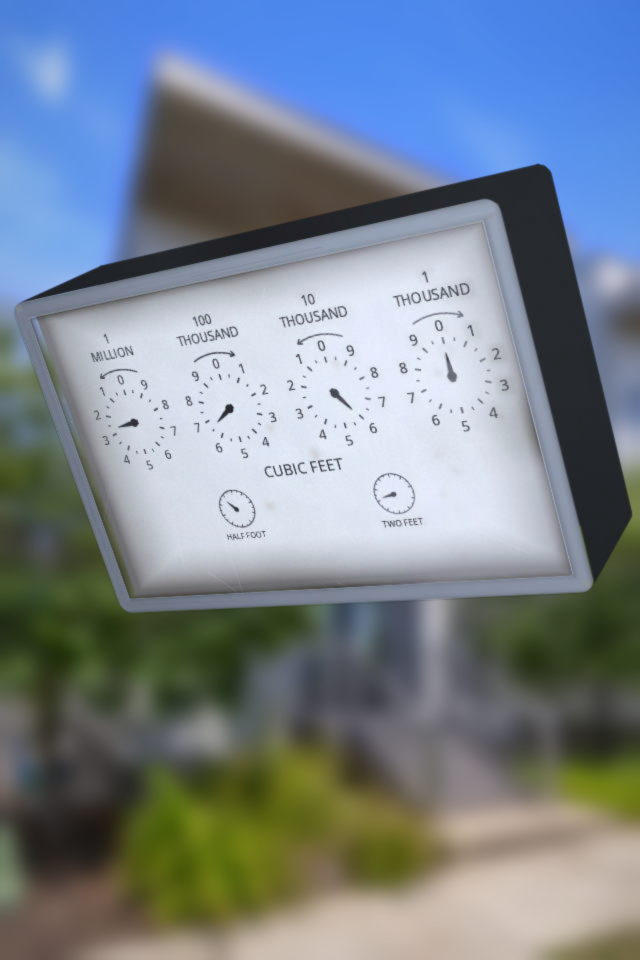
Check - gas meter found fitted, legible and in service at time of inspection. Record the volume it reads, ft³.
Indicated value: 266000 ft³
